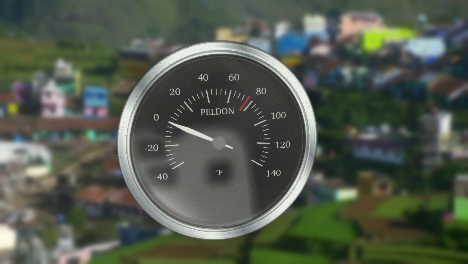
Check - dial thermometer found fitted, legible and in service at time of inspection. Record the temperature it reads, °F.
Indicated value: 0 °F
